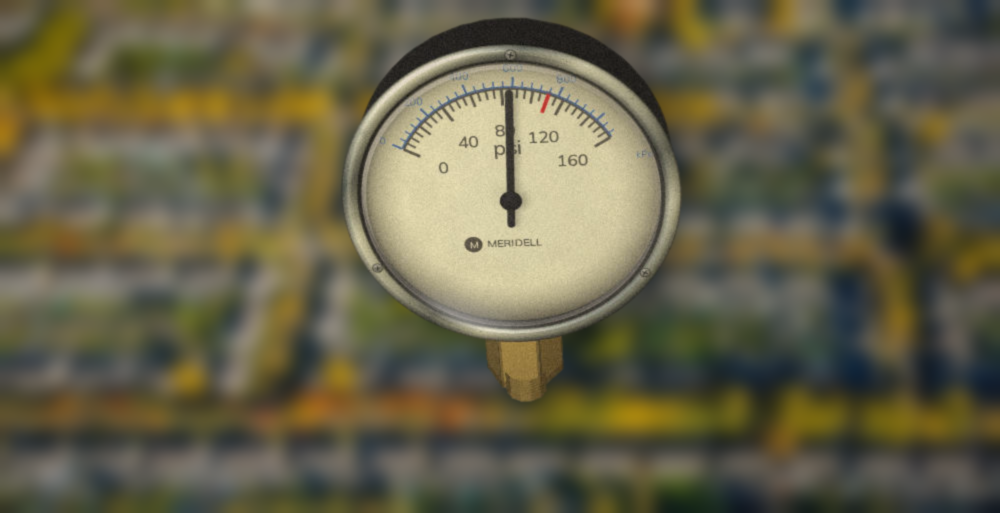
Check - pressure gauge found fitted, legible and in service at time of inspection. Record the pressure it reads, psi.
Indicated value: 85 psi
